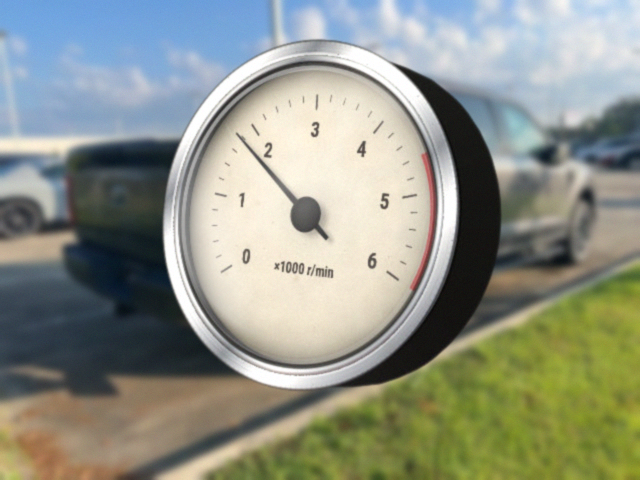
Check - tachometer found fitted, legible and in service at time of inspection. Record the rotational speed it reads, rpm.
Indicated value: 1800 rpm
